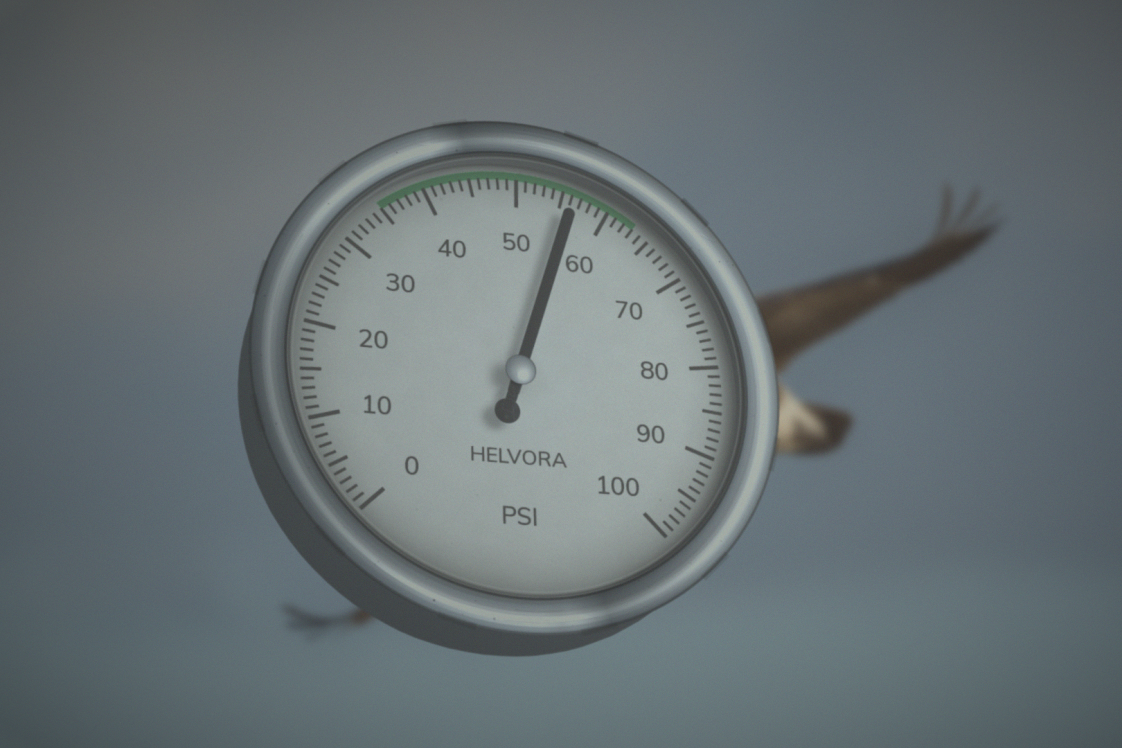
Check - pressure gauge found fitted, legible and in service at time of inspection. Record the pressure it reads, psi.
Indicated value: 56 psi
